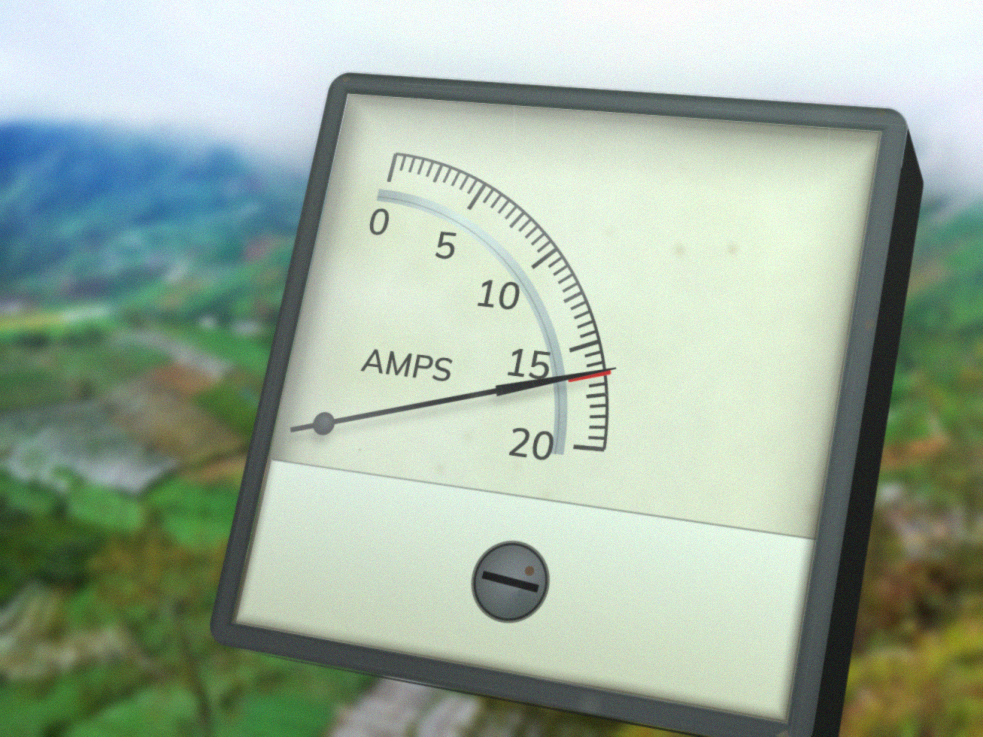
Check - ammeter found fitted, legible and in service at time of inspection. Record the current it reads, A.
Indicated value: 16.5 A
